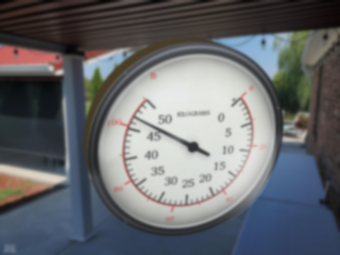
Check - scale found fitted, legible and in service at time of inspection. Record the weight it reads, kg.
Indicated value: 47 kg
